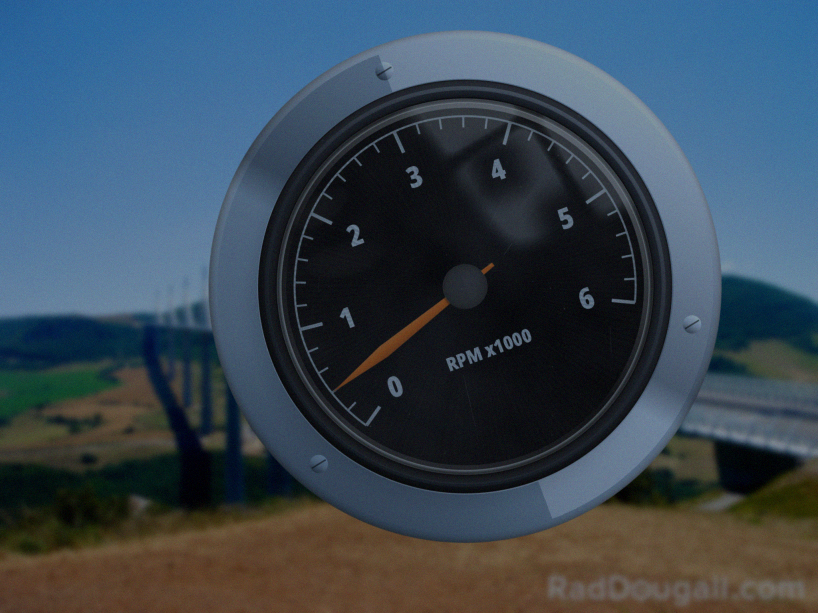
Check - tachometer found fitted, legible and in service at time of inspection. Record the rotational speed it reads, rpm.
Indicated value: 400 rpm
